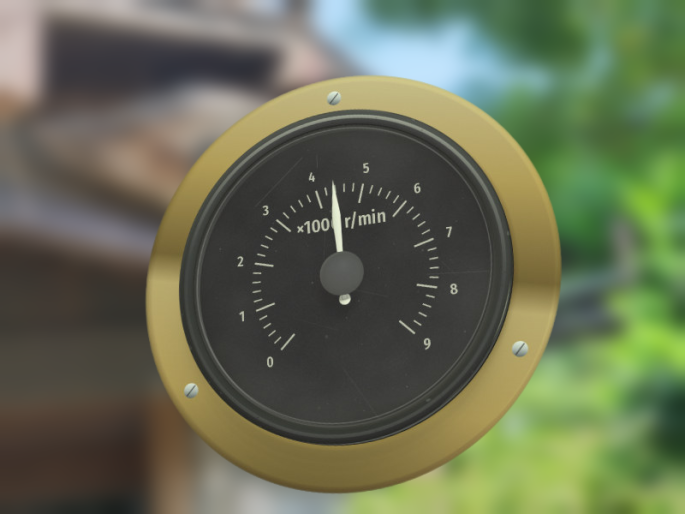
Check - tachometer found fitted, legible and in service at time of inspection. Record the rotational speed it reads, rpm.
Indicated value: 4400 rpm
